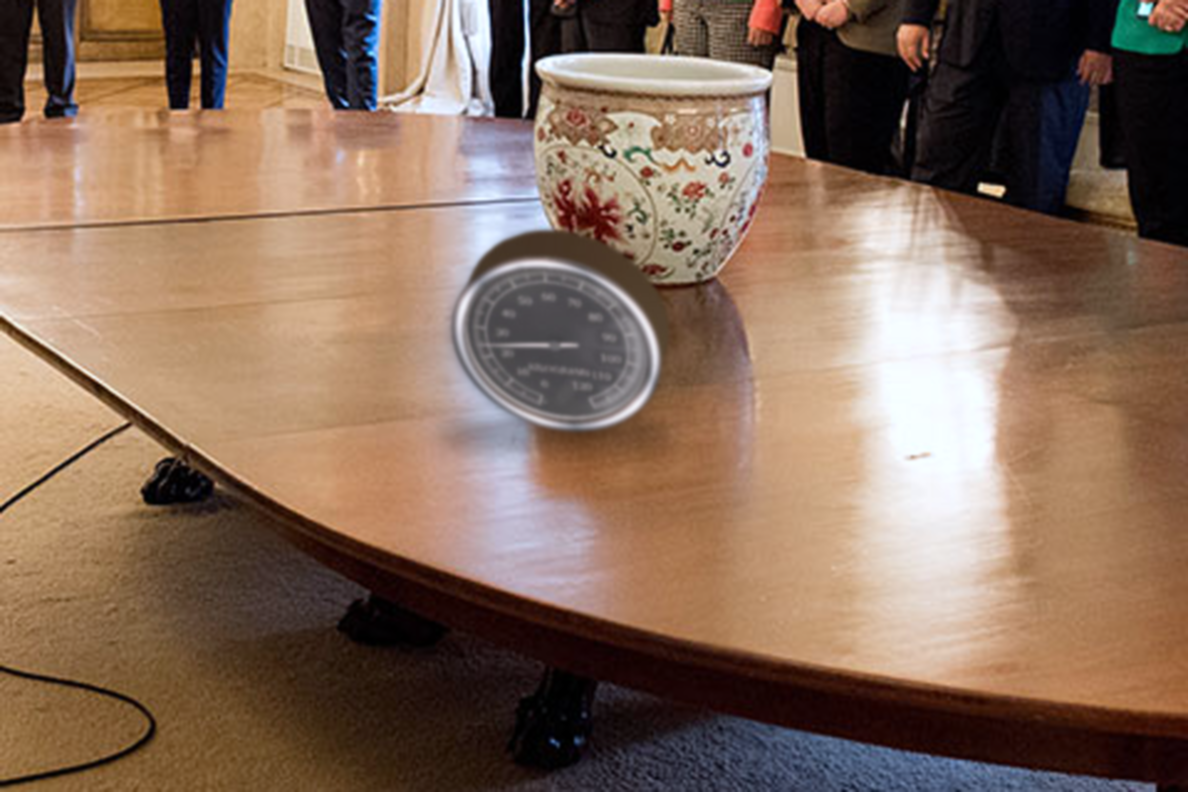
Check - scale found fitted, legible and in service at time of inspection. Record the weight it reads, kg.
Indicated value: 25 kg
